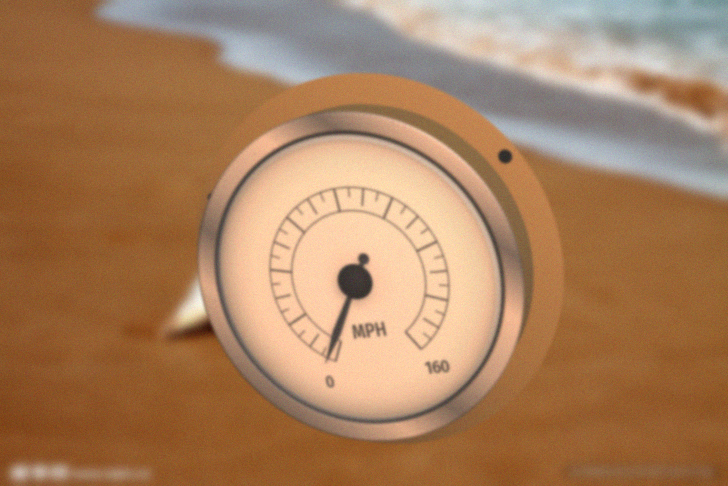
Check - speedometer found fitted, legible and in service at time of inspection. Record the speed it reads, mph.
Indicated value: 2.5 mph
